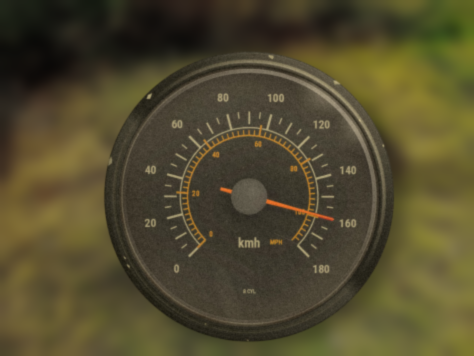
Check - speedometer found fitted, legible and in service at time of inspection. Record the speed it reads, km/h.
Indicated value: 160 km/h
